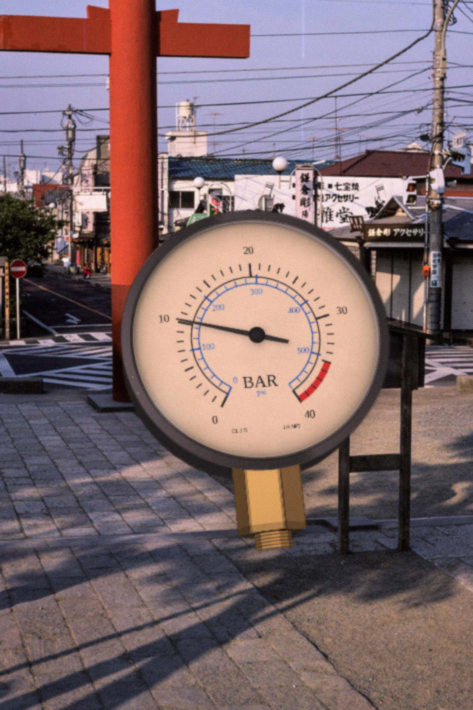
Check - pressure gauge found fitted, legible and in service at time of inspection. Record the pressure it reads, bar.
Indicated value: 10 bar
